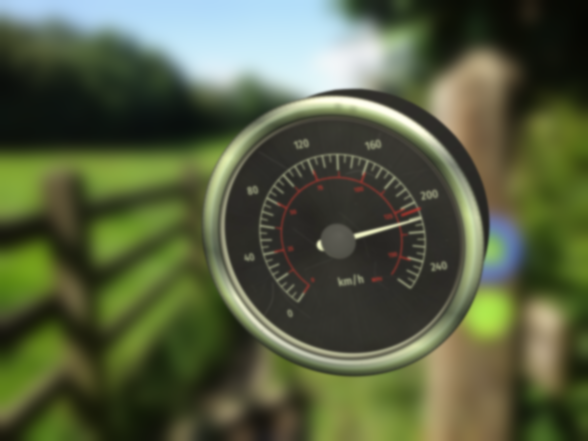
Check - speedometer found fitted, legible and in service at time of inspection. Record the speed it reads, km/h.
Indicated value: 210 km/h
